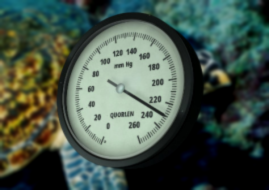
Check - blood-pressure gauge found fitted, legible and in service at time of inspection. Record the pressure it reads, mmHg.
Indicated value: 230 mmHg
